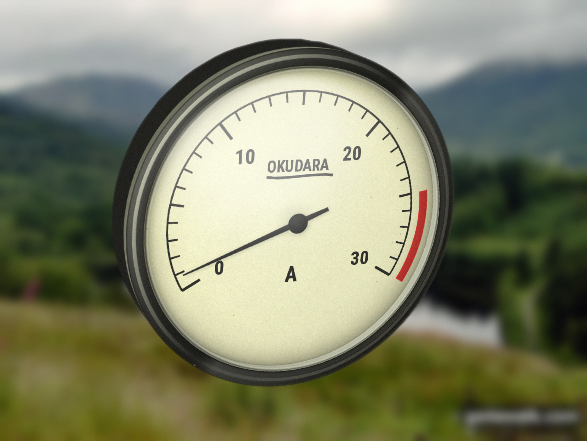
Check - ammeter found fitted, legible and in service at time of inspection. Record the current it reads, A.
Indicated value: 1 A
